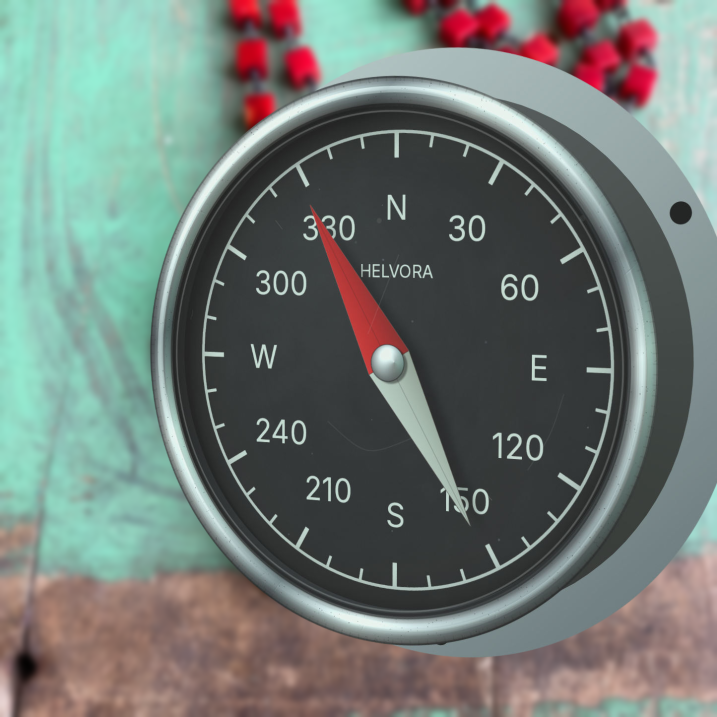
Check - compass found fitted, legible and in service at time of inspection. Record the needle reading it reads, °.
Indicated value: 330 °
